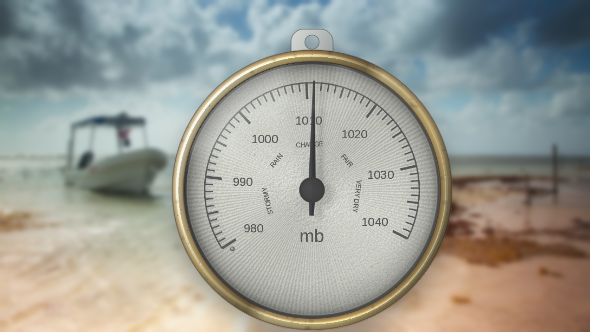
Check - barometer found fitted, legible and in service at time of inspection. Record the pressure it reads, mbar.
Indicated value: 1011 mbar
